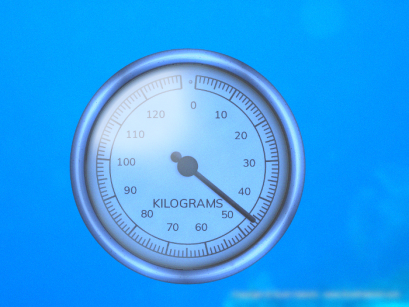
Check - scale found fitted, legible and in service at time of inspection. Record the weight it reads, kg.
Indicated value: 46 kg
